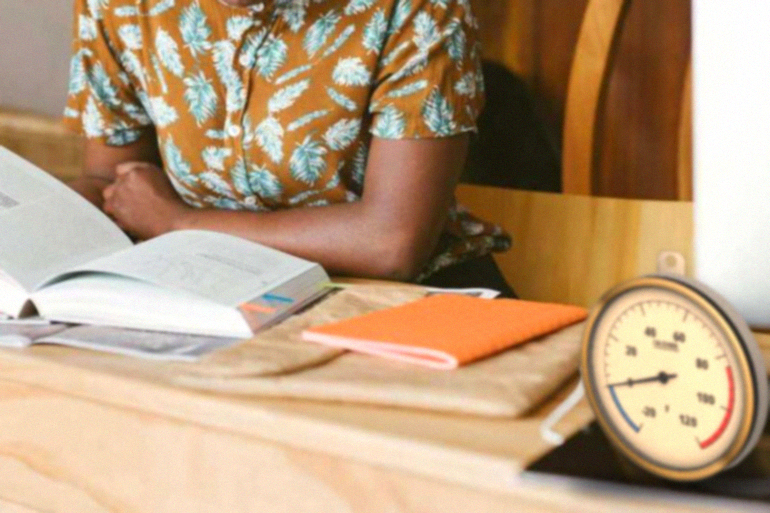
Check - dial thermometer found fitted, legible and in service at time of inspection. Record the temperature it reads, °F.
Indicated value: 0 °F
